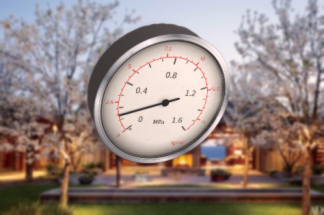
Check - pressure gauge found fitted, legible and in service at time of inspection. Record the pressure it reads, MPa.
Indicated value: 0.15 MPa
